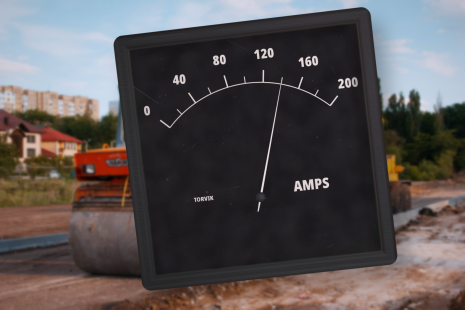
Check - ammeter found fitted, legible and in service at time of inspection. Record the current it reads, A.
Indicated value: 140 A
